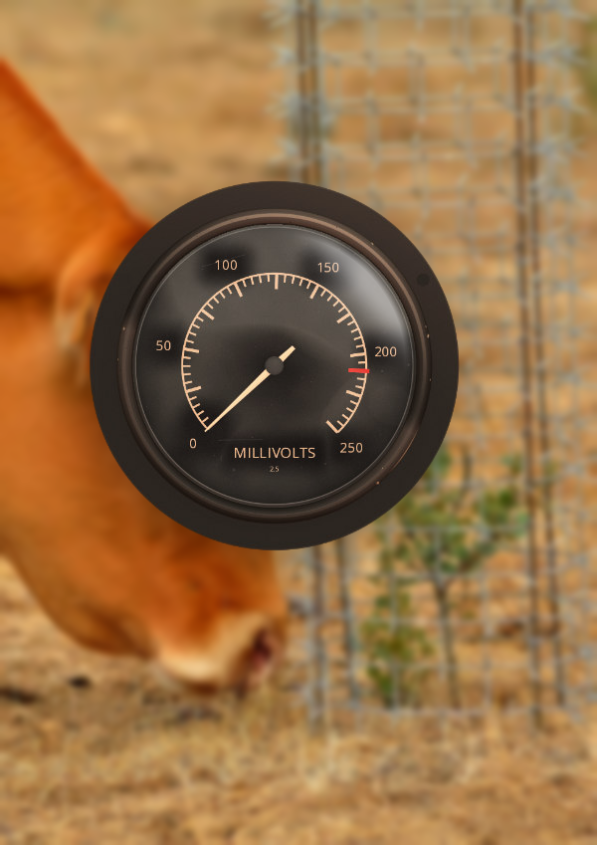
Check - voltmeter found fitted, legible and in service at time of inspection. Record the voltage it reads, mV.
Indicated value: 0 mV
